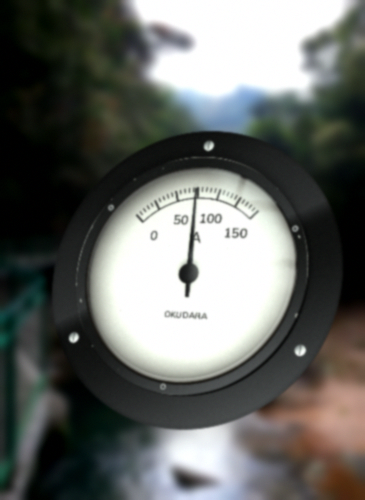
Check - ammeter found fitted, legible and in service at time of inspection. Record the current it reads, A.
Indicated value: 75 A
